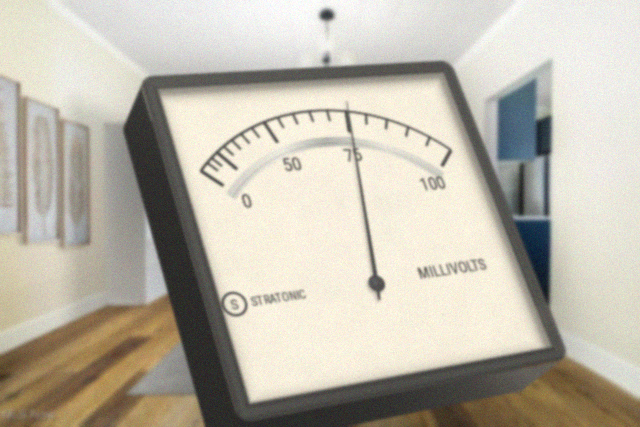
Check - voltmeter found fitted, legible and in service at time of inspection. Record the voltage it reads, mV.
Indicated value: 75 mV
